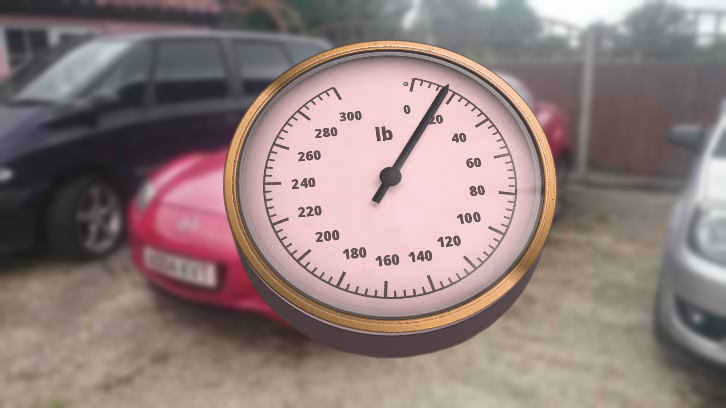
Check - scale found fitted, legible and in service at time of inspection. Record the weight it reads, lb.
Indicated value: 16 lb
